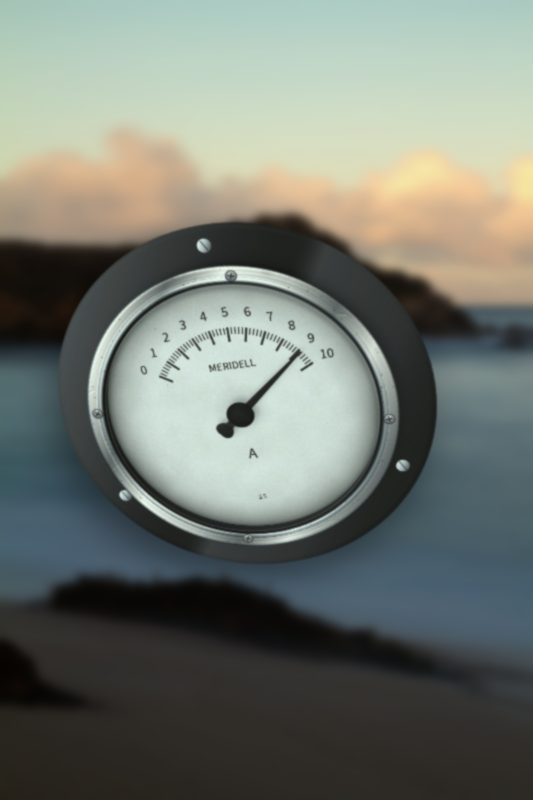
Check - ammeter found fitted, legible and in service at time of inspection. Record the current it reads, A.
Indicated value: 9 A
